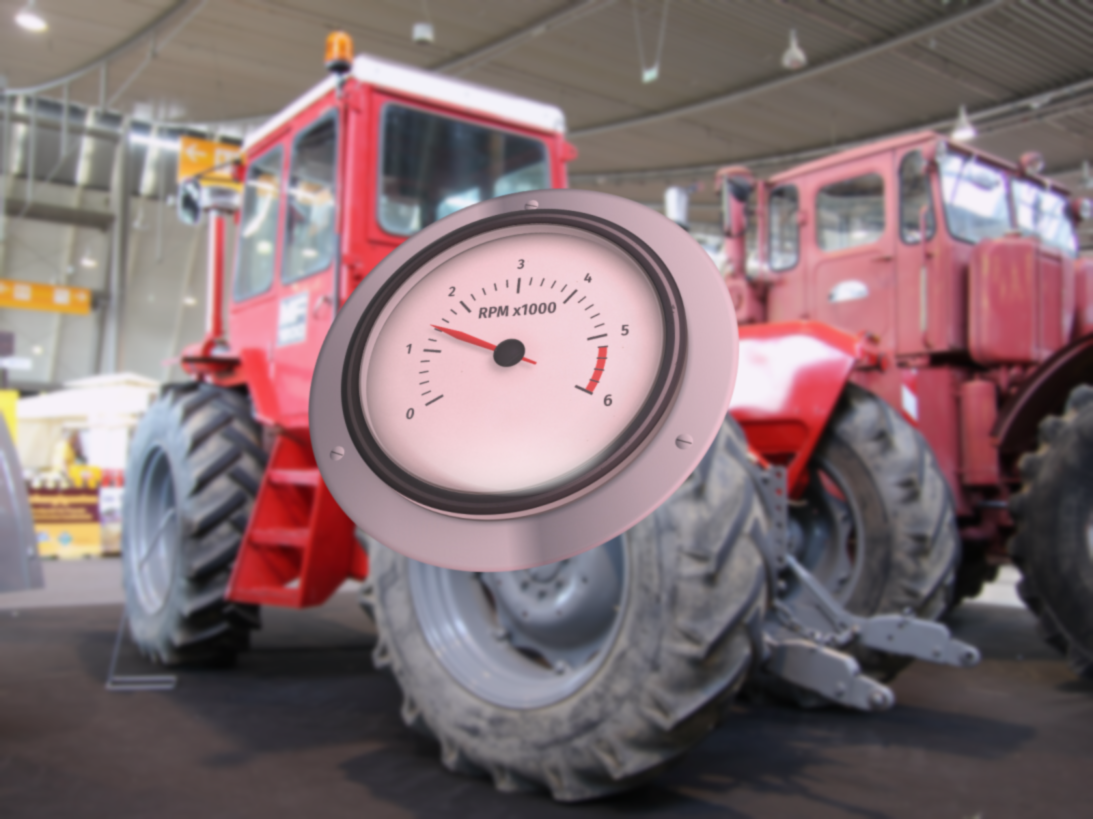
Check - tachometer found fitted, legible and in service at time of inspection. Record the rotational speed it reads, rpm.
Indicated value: 1400 rpm
